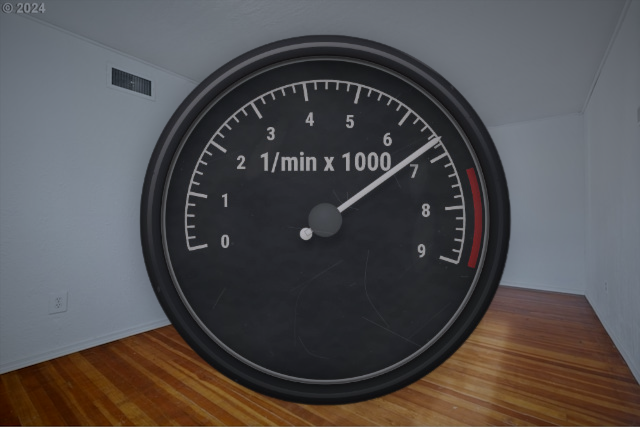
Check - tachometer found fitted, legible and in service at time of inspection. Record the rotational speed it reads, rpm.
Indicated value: 6700 rpm
